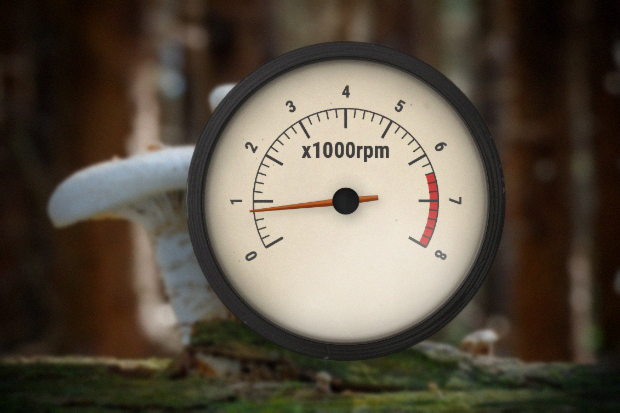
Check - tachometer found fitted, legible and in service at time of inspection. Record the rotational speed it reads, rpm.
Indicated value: 800 rpm
